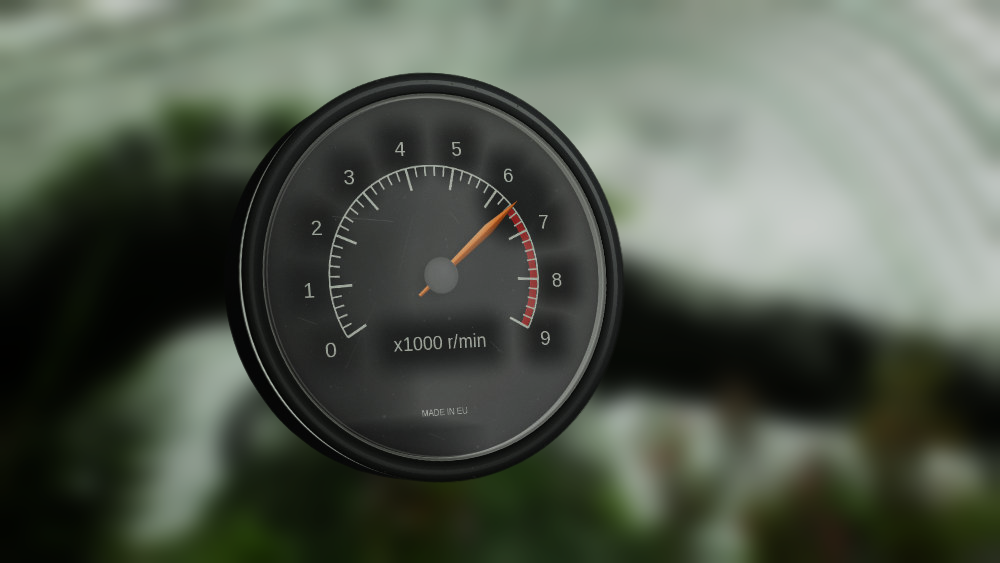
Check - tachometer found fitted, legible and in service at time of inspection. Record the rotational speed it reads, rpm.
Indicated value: 6400 rpm
